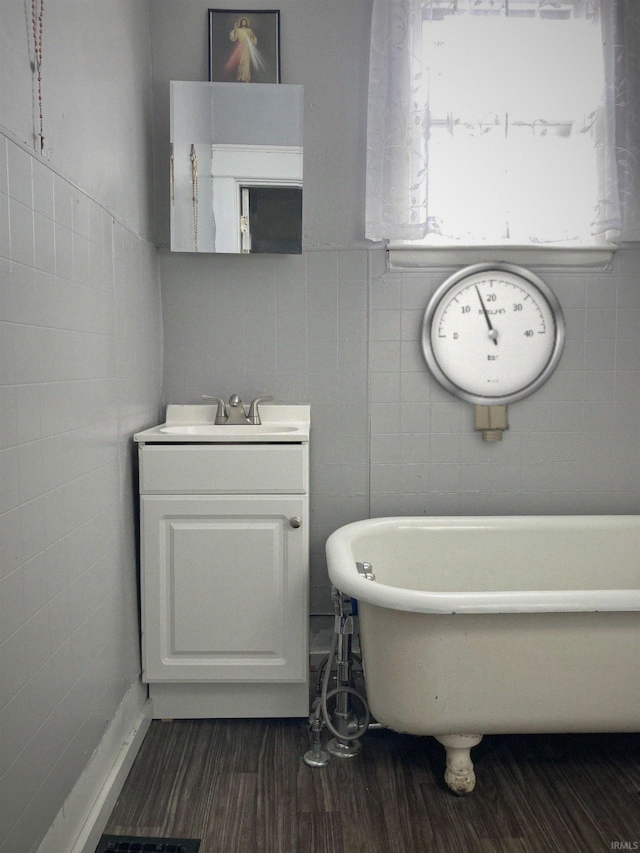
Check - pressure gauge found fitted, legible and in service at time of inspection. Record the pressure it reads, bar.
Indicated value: 16 bar
